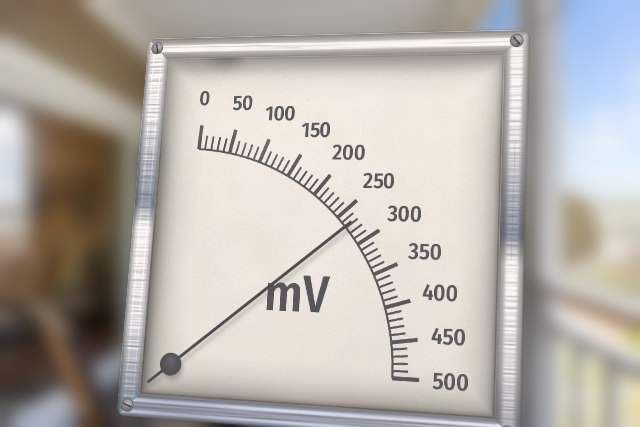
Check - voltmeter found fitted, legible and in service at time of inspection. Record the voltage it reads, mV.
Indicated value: 270 mV
